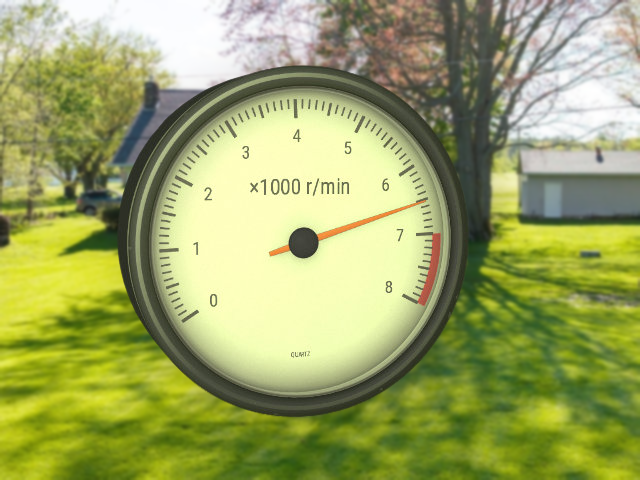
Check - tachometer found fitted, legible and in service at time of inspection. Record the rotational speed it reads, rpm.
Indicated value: 6500 rpm
